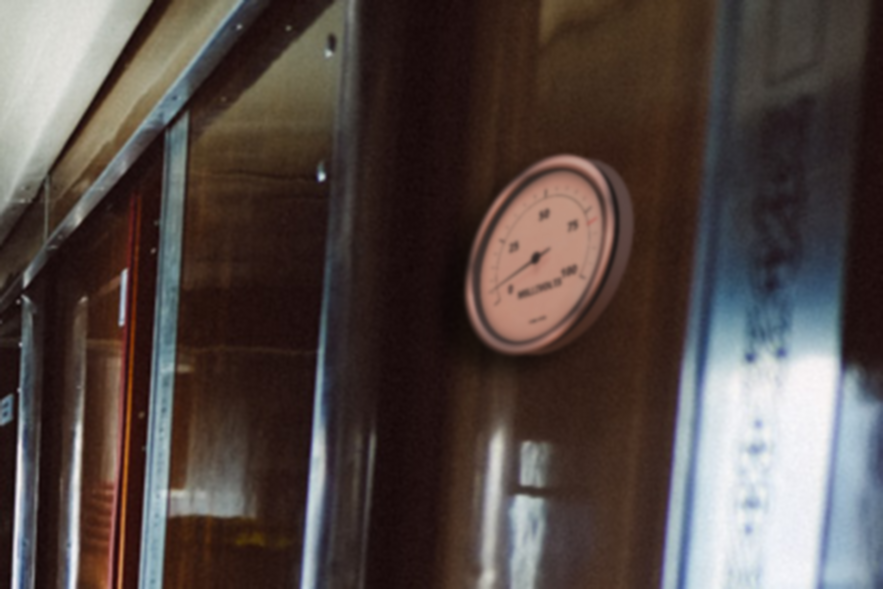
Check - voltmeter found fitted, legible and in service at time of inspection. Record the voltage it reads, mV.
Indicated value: 5 mV
